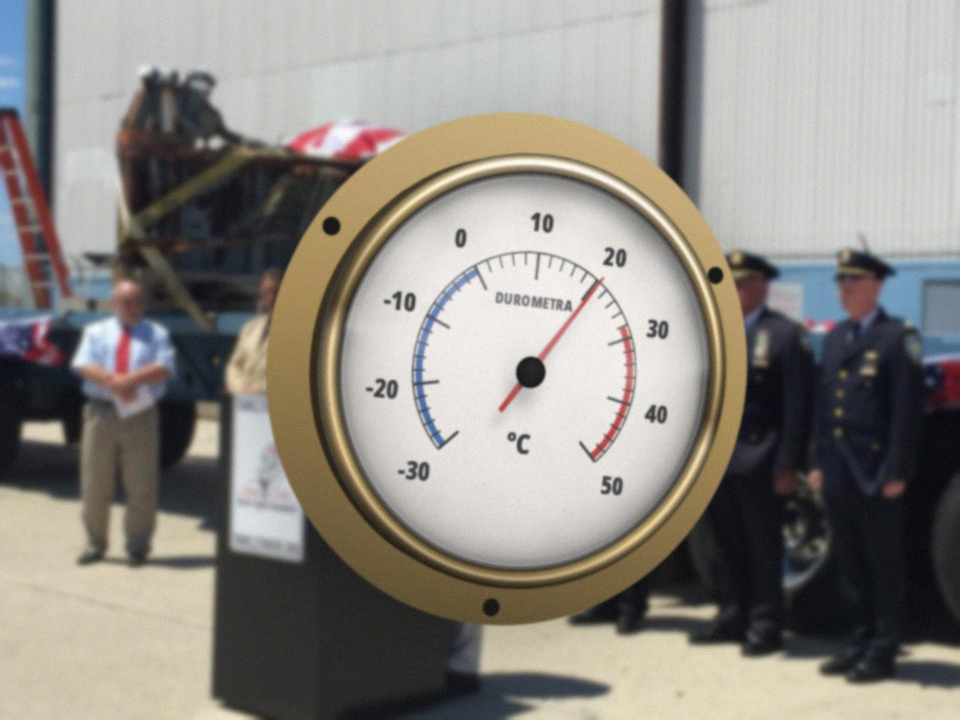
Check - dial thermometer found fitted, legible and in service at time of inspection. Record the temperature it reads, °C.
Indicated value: 20 °C
